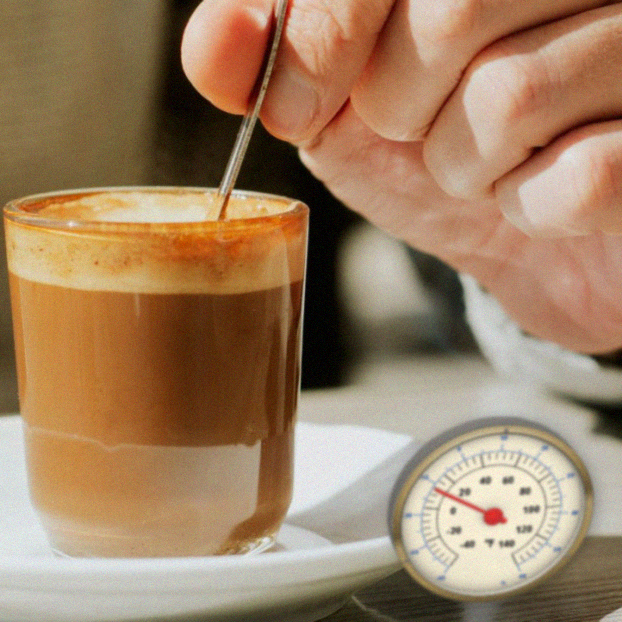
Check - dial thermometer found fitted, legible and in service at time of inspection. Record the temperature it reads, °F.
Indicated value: 12 °F
